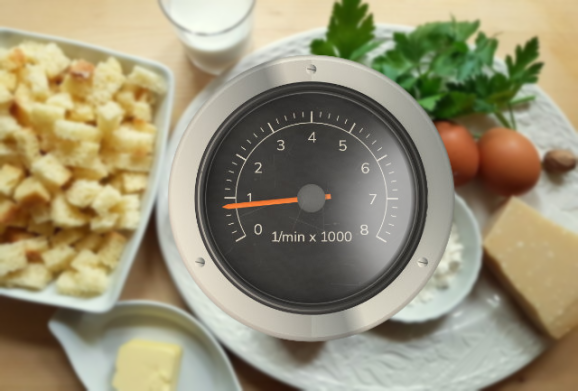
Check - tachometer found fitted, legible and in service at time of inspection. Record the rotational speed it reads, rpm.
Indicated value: 800 rpm
